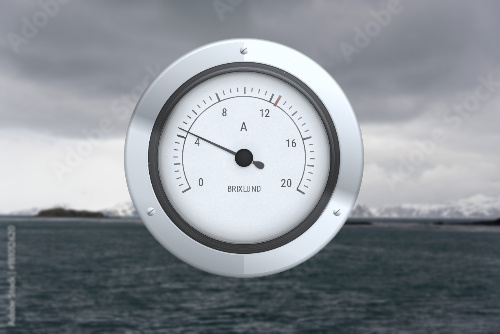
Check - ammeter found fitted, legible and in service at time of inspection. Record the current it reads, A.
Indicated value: 4.5 A
